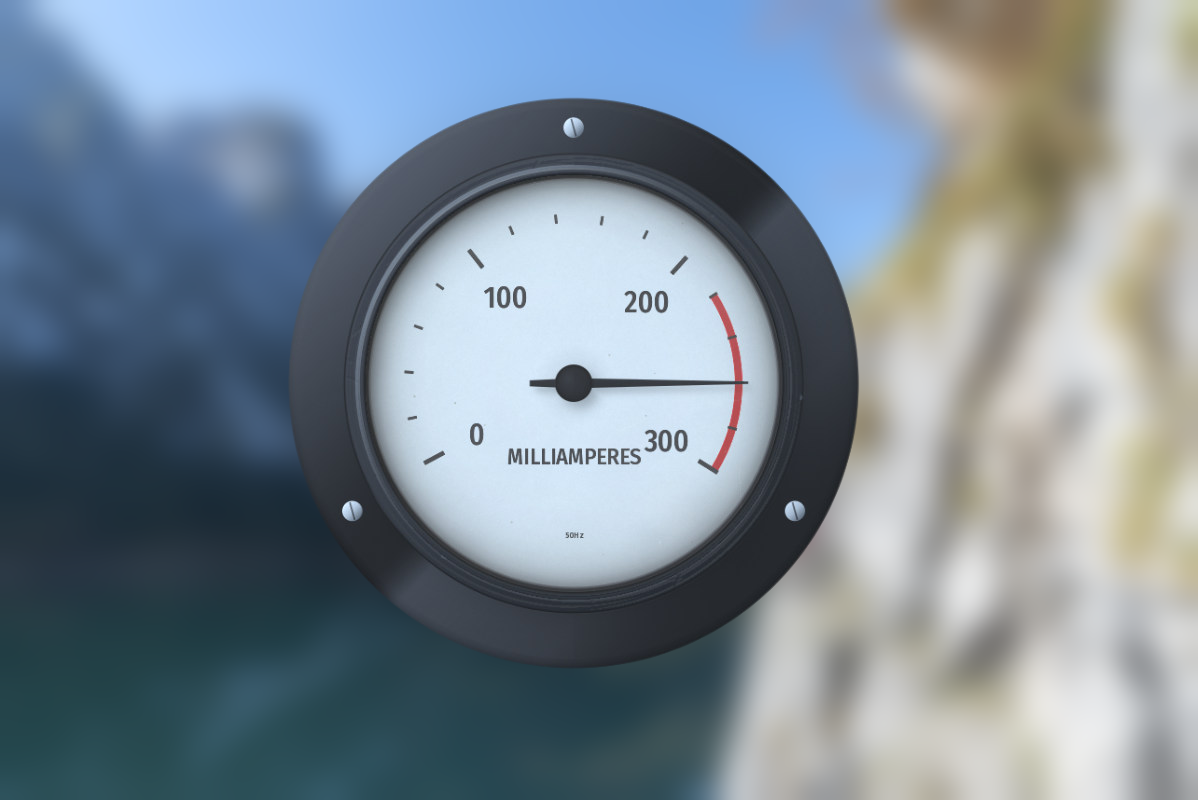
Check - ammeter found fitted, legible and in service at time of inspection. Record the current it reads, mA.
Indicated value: 260 mA
